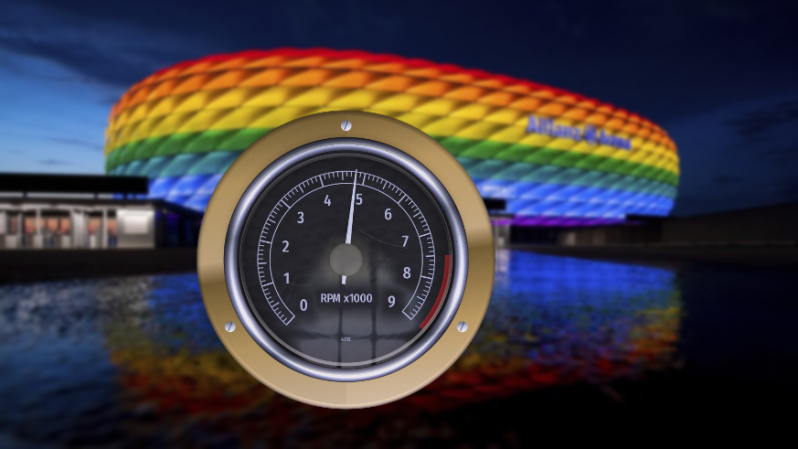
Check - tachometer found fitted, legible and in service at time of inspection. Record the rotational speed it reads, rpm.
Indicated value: 4800 rpm
